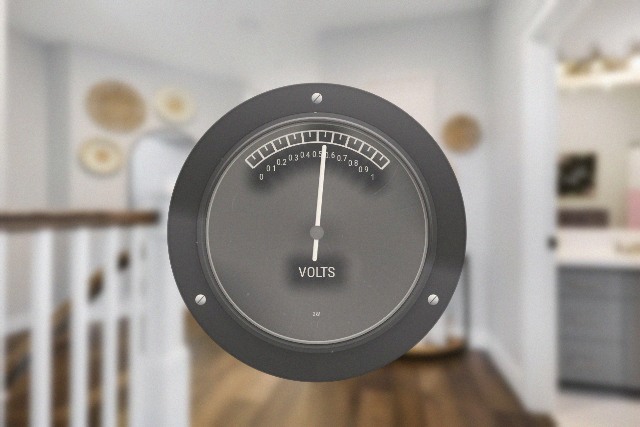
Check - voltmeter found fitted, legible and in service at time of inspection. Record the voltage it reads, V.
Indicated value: 0.55 V
